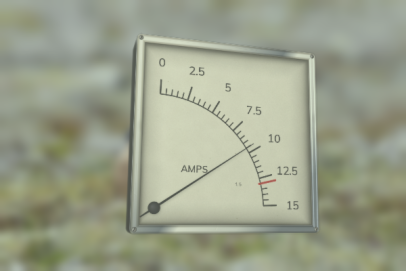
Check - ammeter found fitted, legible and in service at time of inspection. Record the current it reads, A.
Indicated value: 9.5 A
